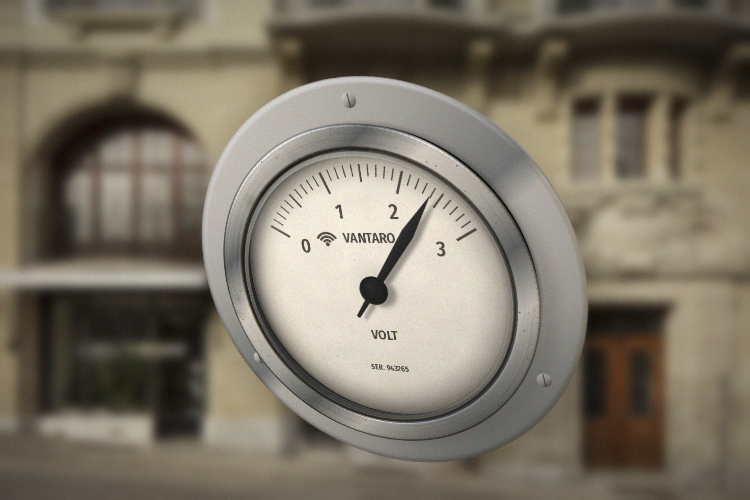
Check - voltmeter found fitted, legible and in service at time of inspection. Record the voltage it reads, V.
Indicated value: 2.4 V
